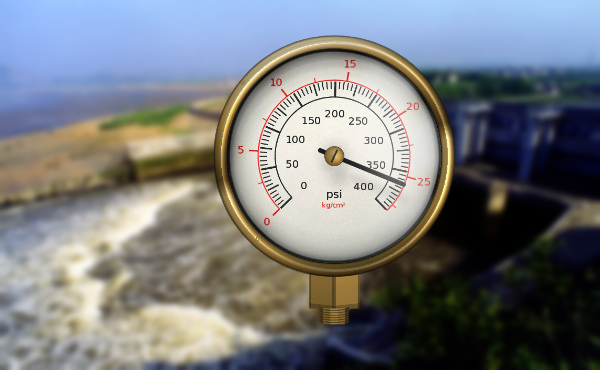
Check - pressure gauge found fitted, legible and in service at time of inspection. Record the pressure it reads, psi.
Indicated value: 365 psi
